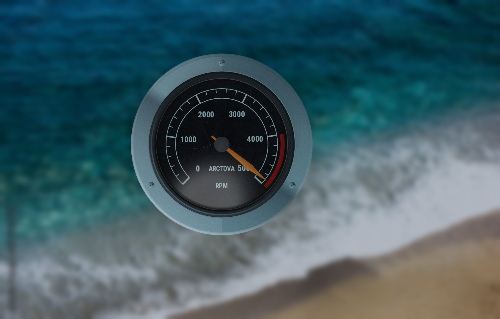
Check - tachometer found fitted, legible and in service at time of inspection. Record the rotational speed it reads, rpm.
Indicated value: 4900 rpm
